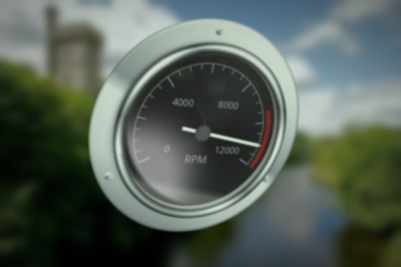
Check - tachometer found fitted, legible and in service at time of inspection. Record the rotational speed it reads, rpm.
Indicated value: 11000 rpm
